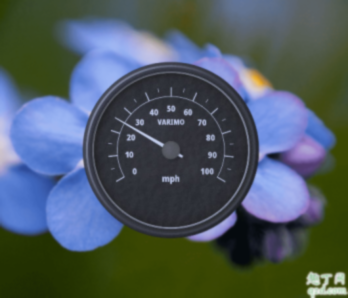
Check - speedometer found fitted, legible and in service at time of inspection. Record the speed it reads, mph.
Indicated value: 25 mph
